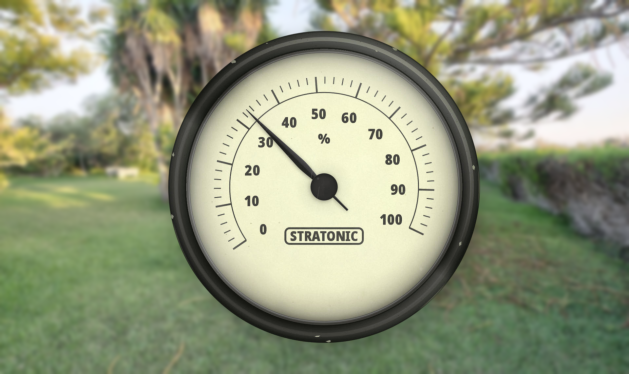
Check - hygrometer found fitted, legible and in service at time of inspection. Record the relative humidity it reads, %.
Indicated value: 33 %
